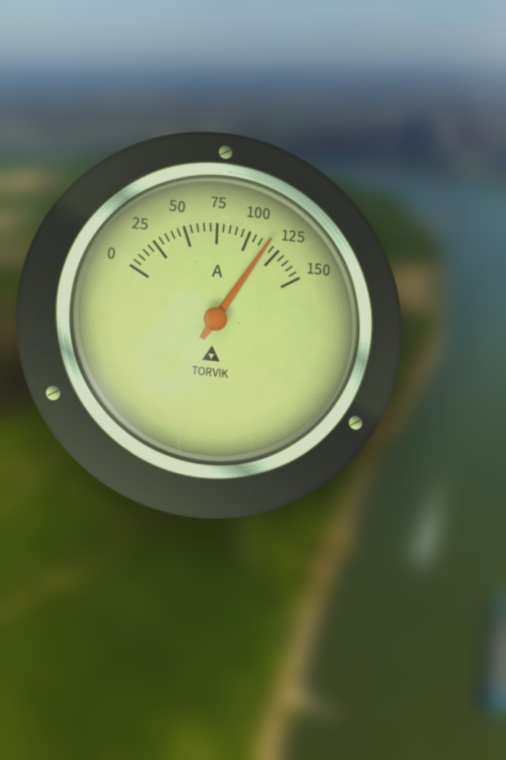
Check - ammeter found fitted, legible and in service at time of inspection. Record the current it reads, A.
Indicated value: 115 A
